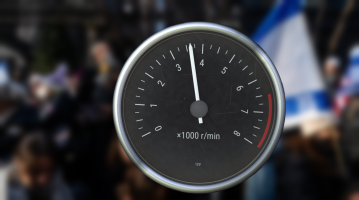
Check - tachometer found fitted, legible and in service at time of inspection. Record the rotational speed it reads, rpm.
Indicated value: 3625 rpm
